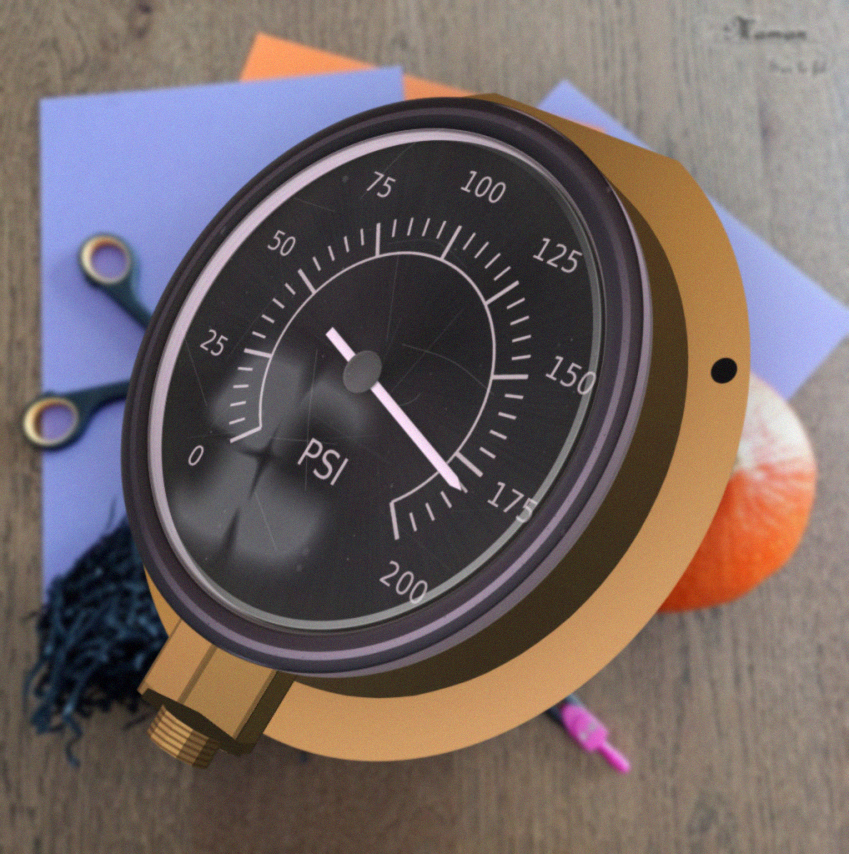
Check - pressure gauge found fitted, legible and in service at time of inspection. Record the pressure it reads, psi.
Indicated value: 180 psi
